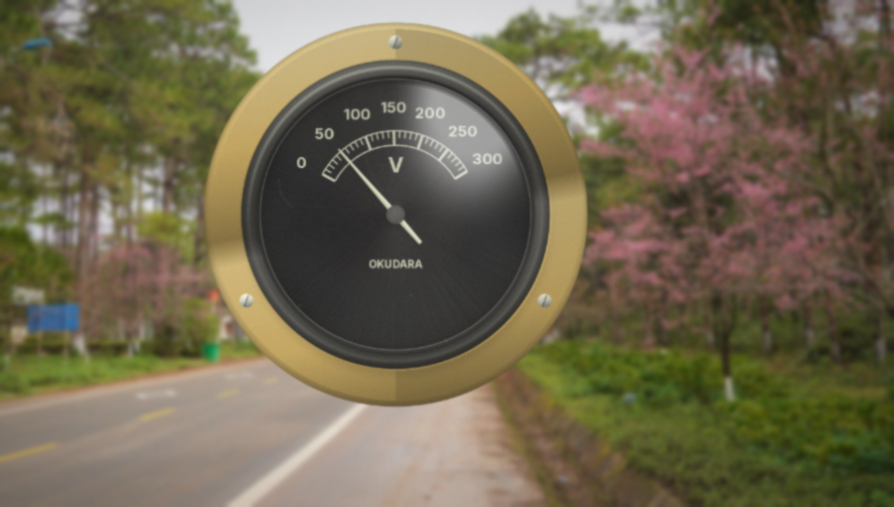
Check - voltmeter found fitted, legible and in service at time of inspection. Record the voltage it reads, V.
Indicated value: 50 V
